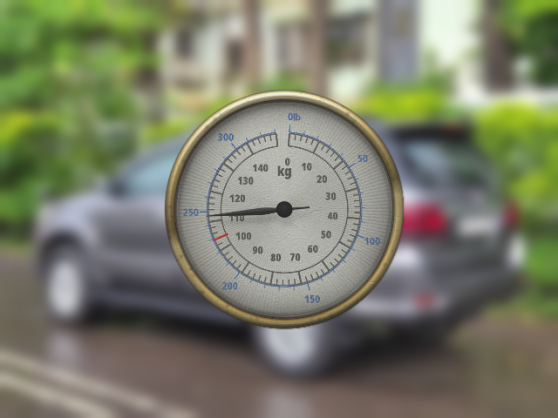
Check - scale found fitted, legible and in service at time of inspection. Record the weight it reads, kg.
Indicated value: 112 kg
